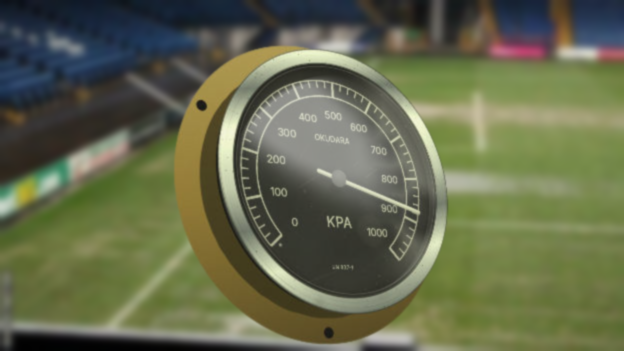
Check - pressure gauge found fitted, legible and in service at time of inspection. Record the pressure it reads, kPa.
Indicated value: 880 kPa
